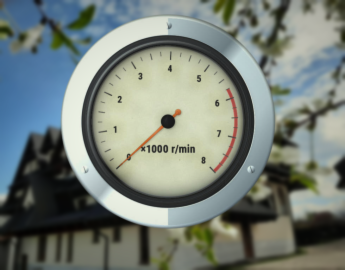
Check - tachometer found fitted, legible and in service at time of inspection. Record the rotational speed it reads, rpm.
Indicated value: 0 rpm
